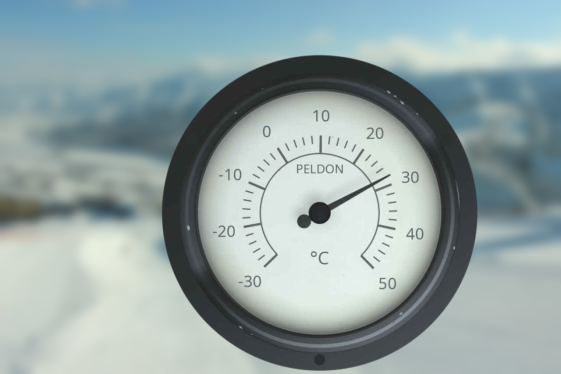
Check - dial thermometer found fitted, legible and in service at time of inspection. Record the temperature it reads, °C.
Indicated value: 28 °C
